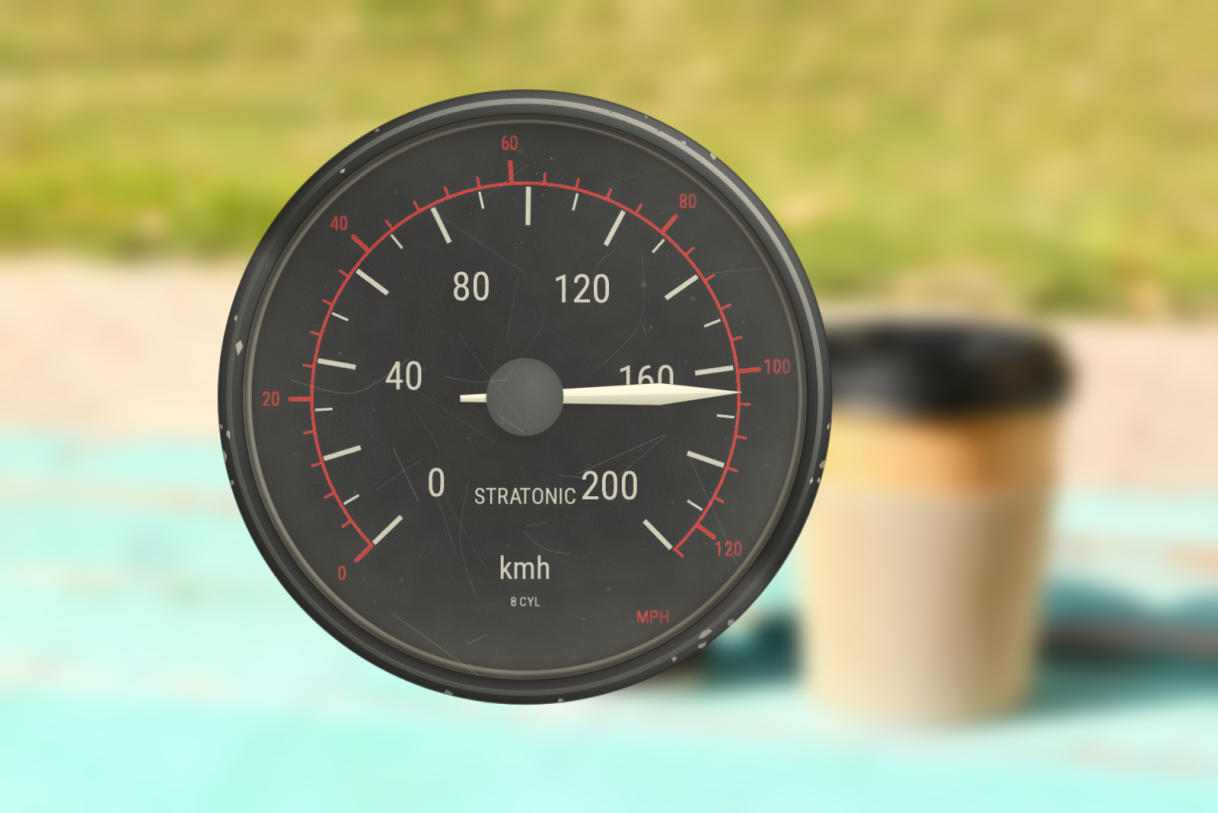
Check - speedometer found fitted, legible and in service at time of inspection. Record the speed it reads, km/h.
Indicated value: 165 km/h
